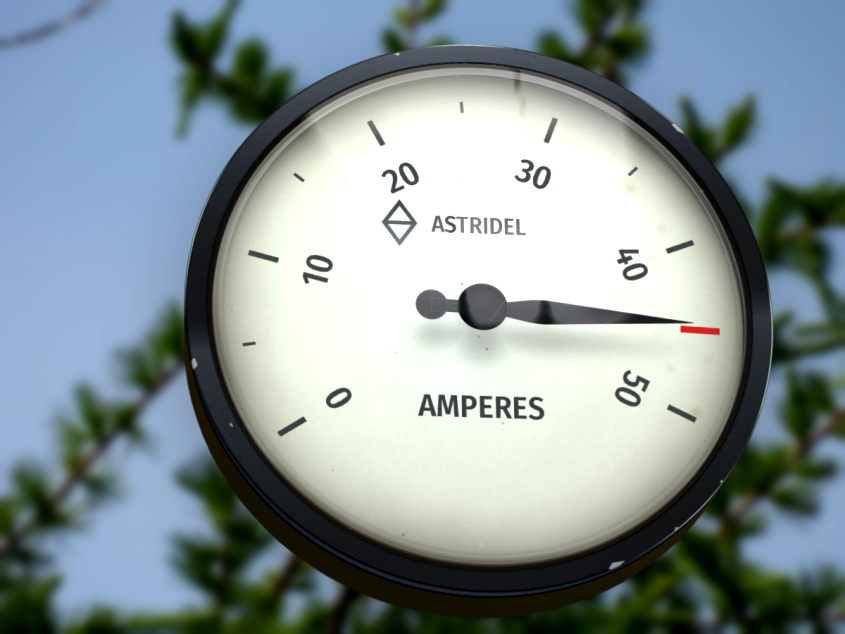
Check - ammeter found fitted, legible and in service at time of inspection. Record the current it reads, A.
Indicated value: 45 A
